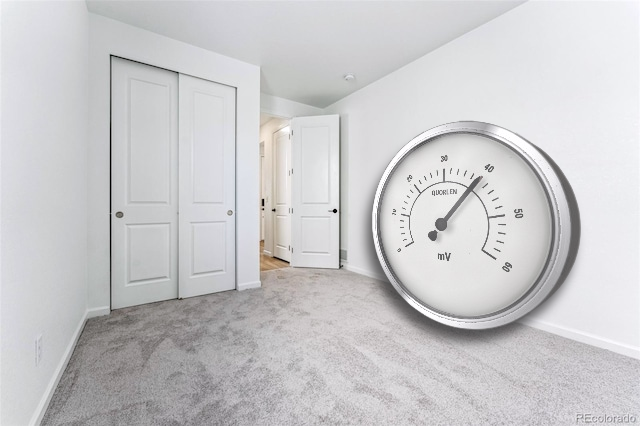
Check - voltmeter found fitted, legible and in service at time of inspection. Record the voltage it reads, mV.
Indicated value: 40 mV
